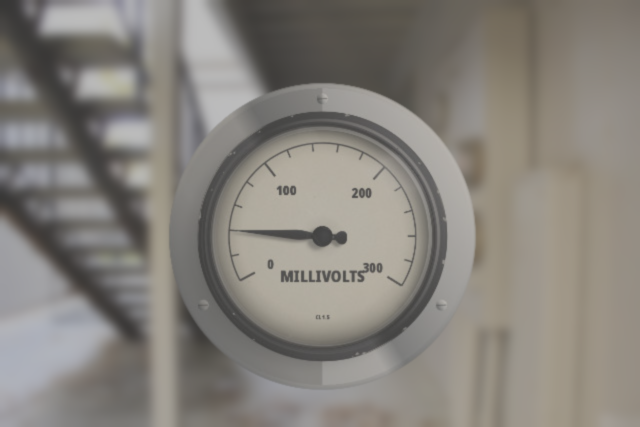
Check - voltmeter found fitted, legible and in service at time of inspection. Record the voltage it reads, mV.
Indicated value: 40 mV
